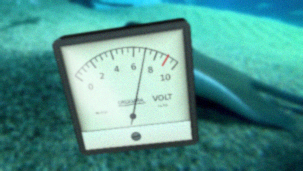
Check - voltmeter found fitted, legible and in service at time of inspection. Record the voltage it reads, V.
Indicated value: 7 V
